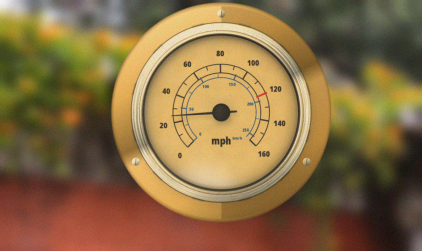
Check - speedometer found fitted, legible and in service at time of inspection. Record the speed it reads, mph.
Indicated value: 25 mph
